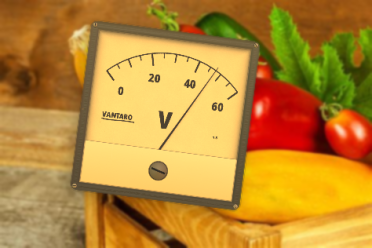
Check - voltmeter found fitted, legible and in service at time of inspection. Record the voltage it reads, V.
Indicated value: 47.5 V
